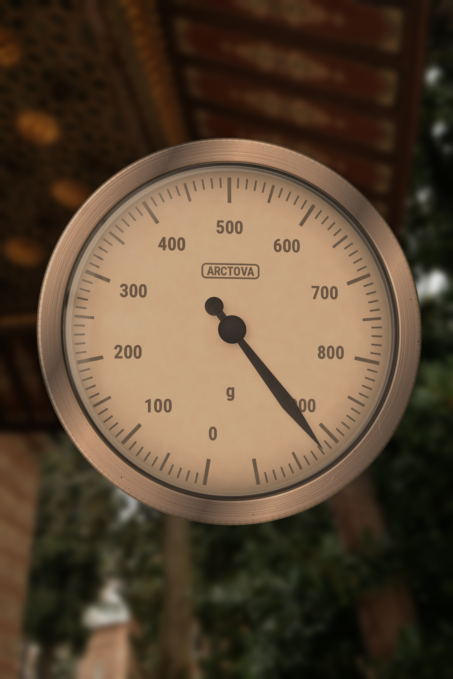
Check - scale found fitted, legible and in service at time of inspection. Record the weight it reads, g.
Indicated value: 920 g
